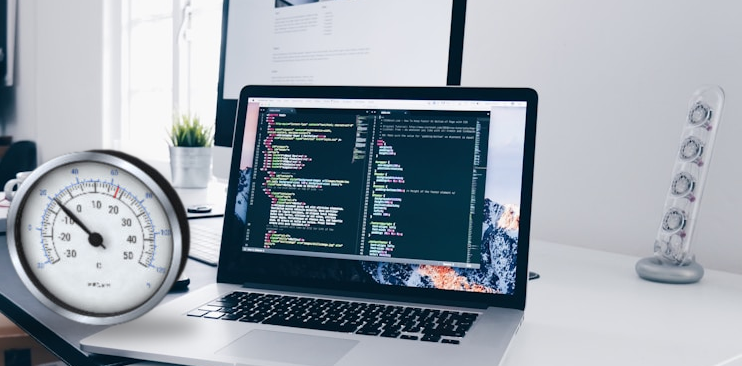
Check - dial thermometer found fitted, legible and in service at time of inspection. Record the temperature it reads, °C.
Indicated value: -5 °C
